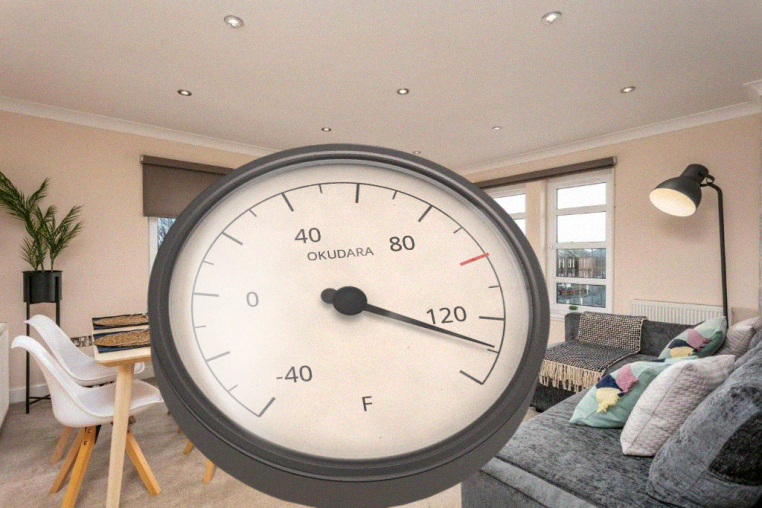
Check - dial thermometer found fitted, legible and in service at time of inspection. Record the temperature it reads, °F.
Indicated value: 130 °F
